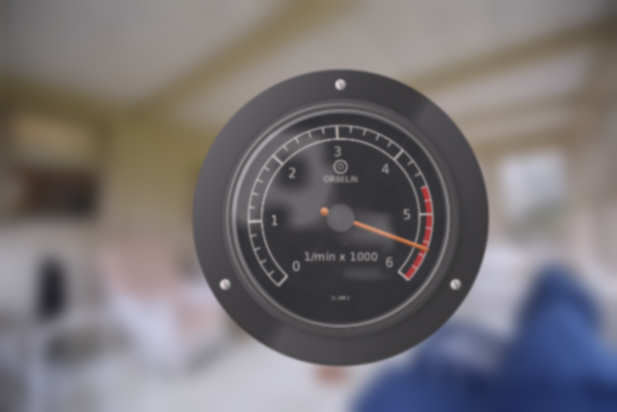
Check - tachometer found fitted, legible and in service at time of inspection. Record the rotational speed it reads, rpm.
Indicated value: 5500 rpm
